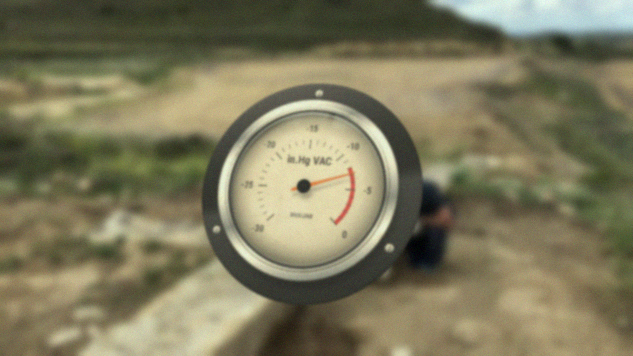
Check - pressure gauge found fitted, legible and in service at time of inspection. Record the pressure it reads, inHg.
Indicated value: -7 inHg
